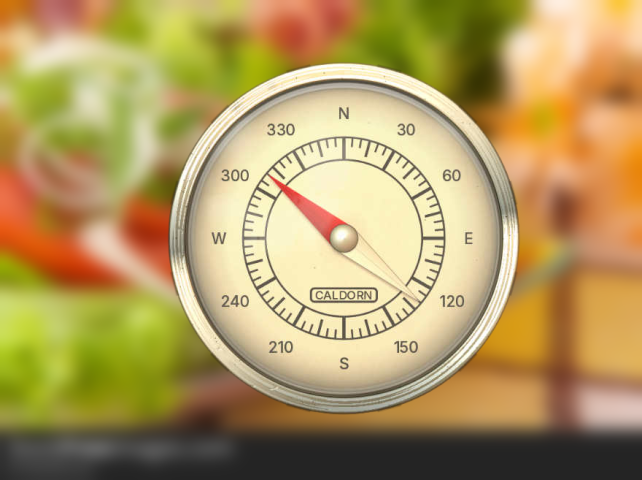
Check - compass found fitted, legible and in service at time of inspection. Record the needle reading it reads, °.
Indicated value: 310 °
